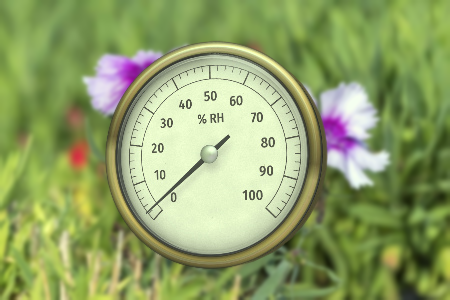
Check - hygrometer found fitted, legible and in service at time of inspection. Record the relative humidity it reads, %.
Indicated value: 2 %
